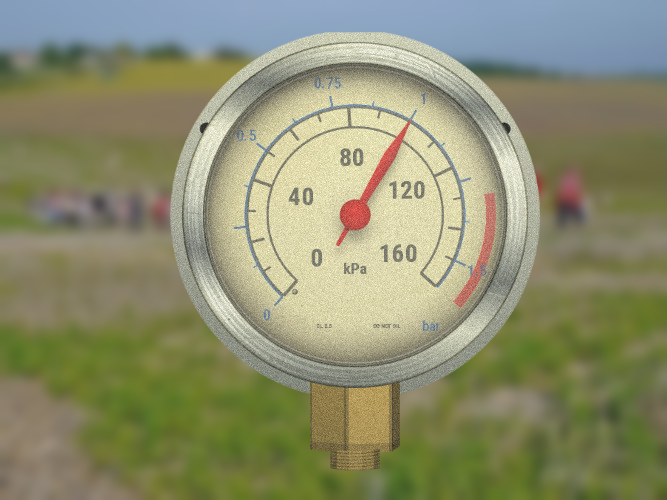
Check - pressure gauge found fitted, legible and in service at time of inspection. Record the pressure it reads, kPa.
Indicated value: 100 kPa
